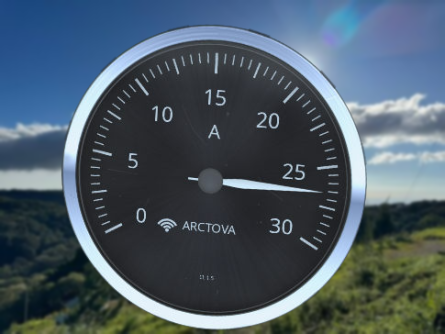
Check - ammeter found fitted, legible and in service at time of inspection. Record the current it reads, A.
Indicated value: 26.5 A
